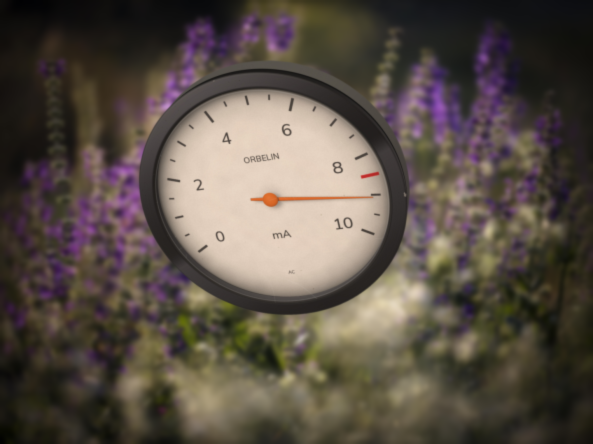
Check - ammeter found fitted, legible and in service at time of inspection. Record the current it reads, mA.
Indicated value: 9 mA
